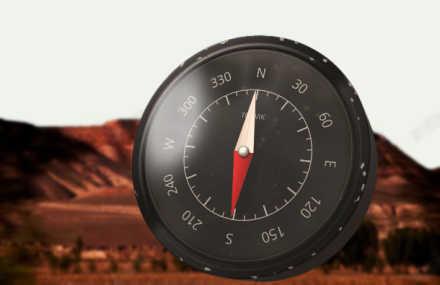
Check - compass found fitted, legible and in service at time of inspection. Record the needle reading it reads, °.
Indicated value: 180 °
